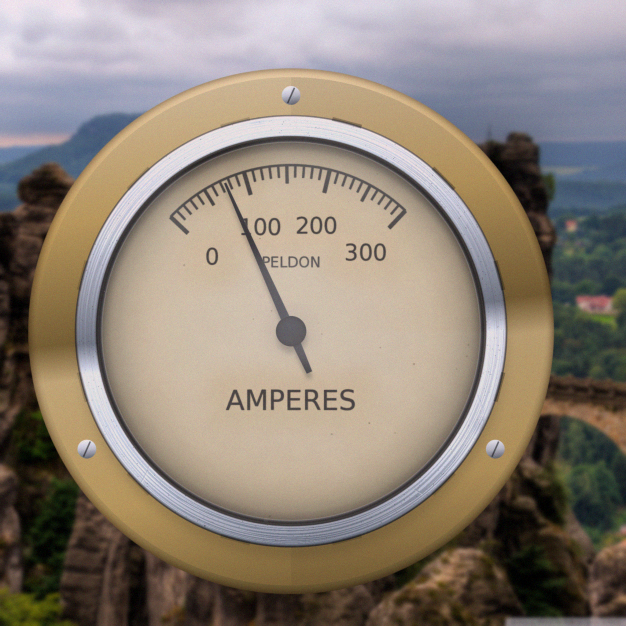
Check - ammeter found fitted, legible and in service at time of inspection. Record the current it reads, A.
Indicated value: 75 A
